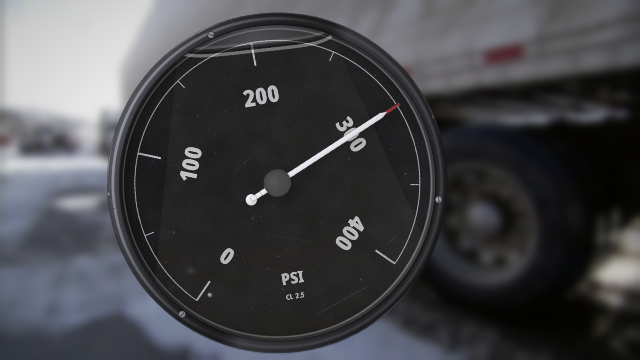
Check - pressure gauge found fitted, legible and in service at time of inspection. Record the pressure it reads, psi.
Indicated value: 300 psi
